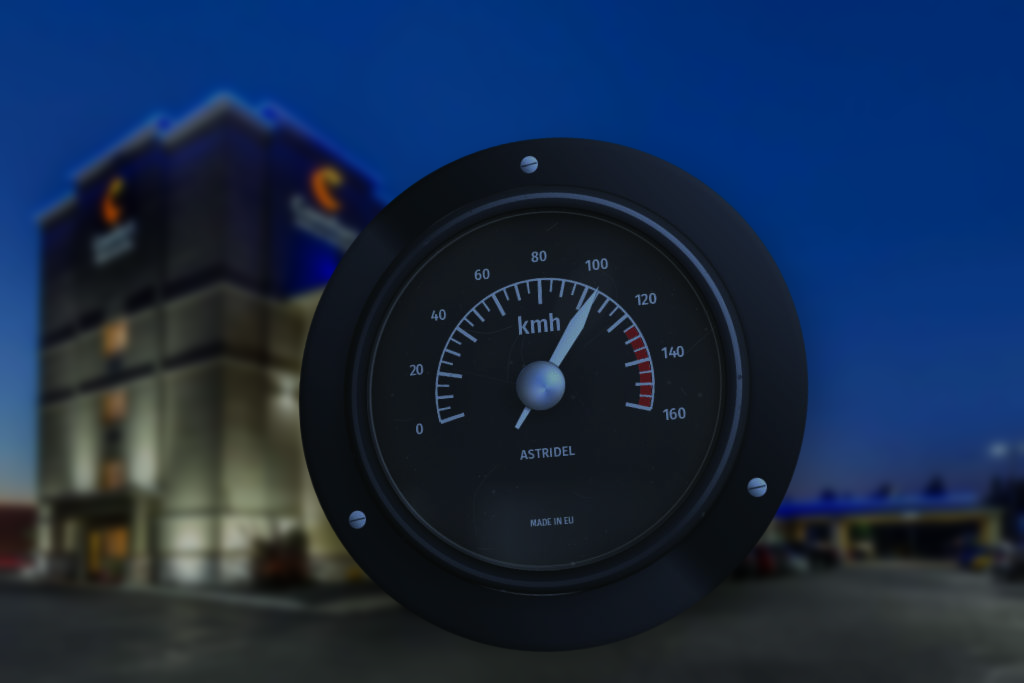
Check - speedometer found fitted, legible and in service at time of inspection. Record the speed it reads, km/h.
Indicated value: 105 km/h
